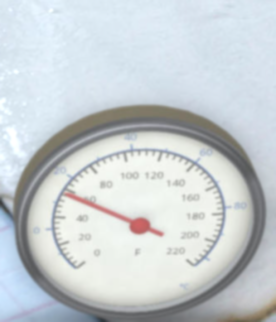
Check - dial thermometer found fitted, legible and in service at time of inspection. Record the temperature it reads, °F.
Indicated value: 60 °F
